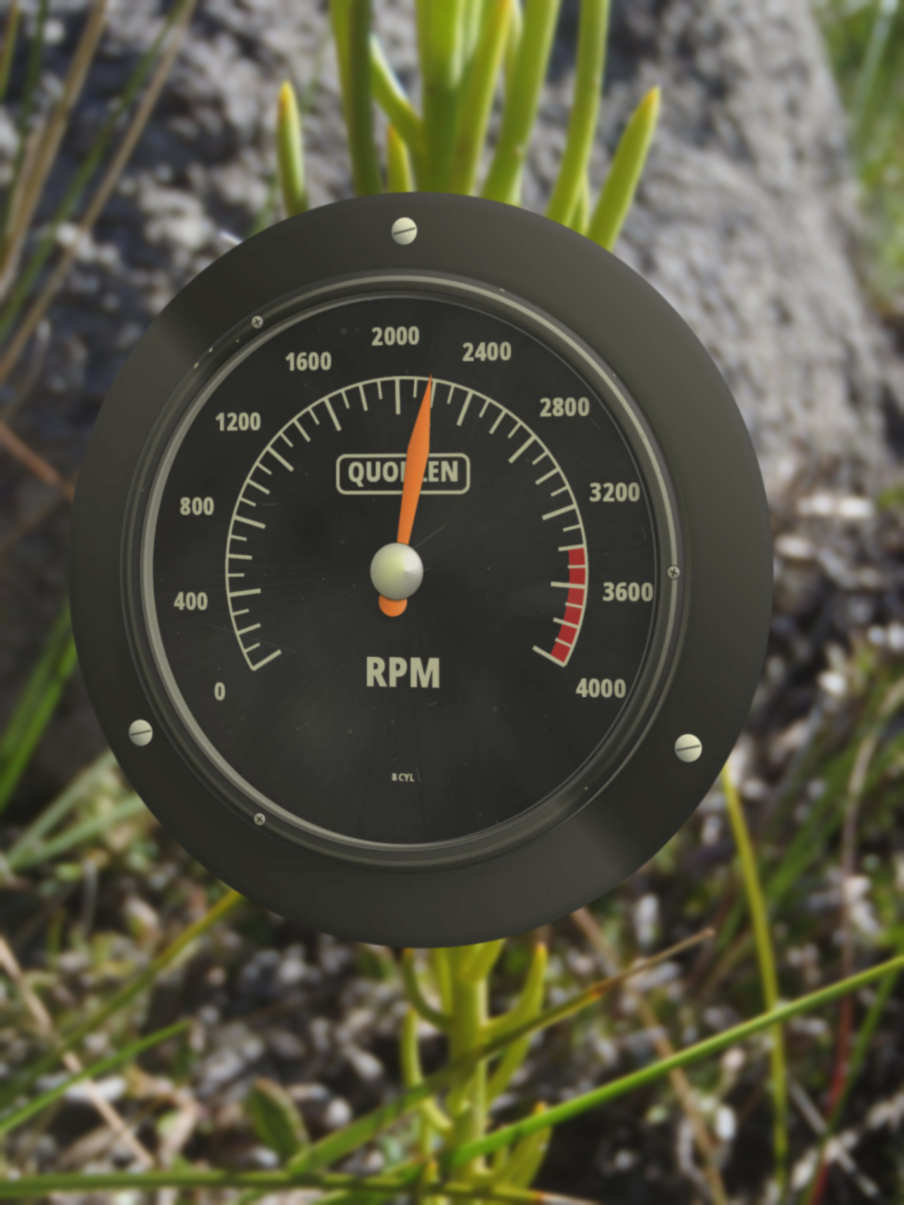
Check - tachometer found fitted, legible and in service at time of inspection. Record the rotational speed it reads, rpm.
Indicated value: 2200 rpm
